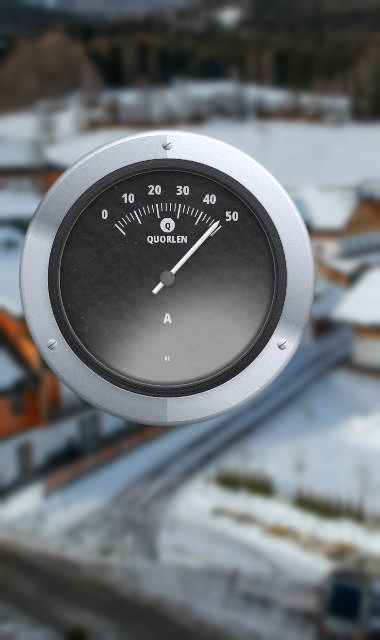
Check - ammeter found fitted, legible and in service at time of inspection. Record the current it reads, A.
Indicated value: 48 A
